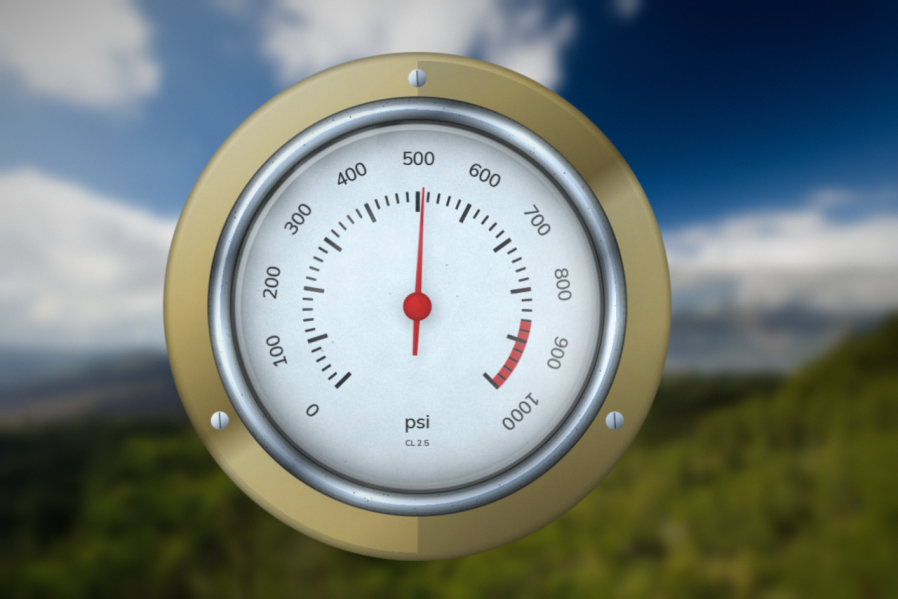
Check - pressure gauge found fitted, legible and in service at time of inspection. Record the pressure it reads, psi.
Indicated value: 510 psi
